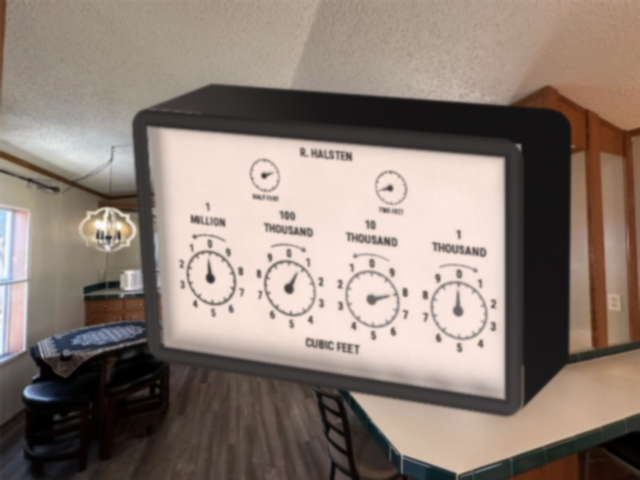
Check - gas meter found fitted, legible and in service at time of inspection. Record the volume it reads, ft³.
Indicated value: 8000 ft³
